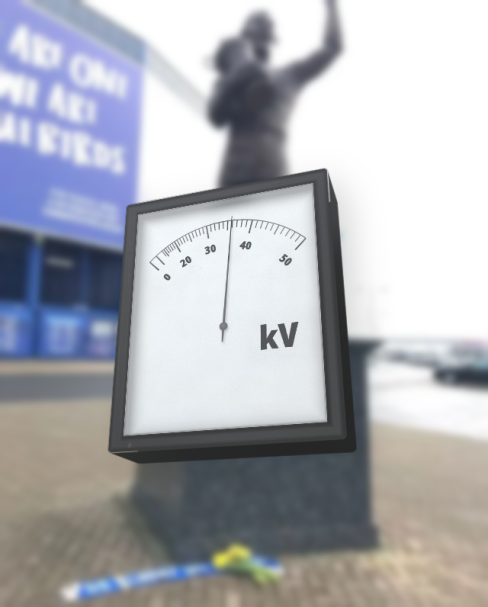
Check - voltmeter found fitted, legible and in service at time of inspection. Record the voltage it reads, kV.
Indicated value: 36 kV
